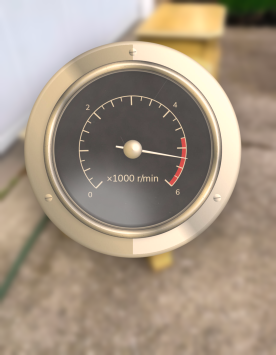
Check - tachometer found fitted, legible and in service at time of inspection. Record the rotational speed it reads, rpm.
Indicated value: 5250 rpm
